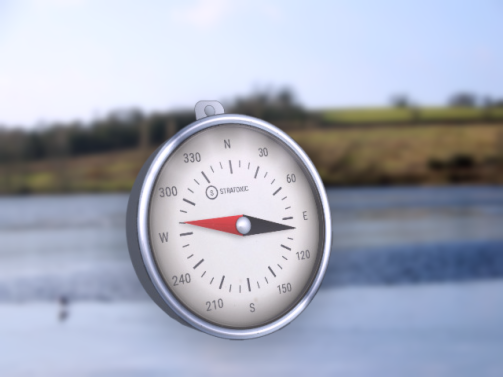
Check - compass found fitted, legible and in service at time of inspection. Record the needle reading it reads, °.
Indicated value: 280 °
